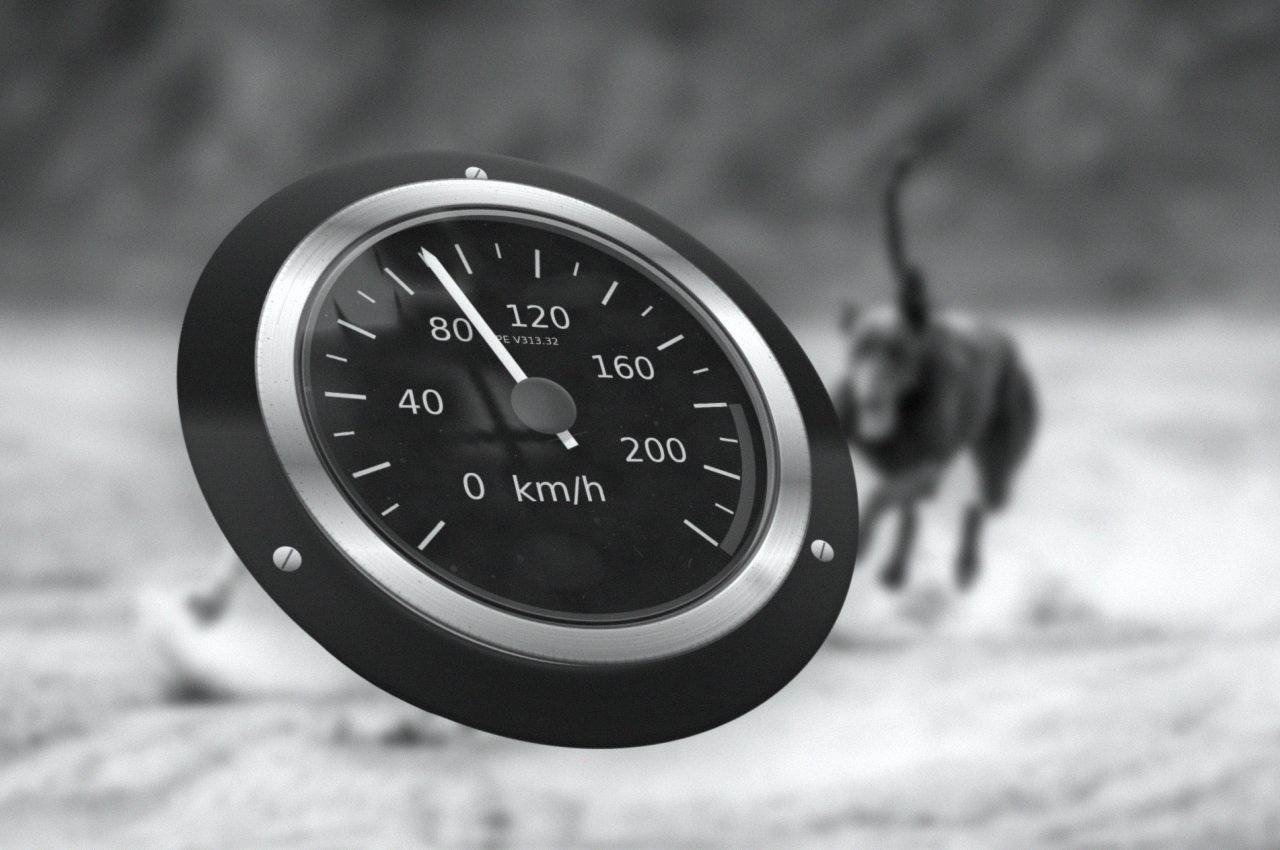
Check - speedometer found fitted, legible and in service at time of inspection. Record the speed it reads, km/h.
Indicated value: 90 km/h
